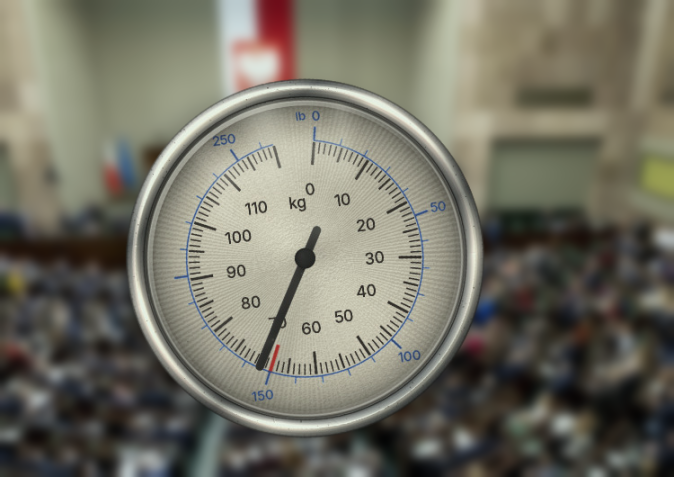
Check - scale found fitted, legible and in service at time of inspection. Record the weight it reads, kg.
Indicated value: 70 kg
